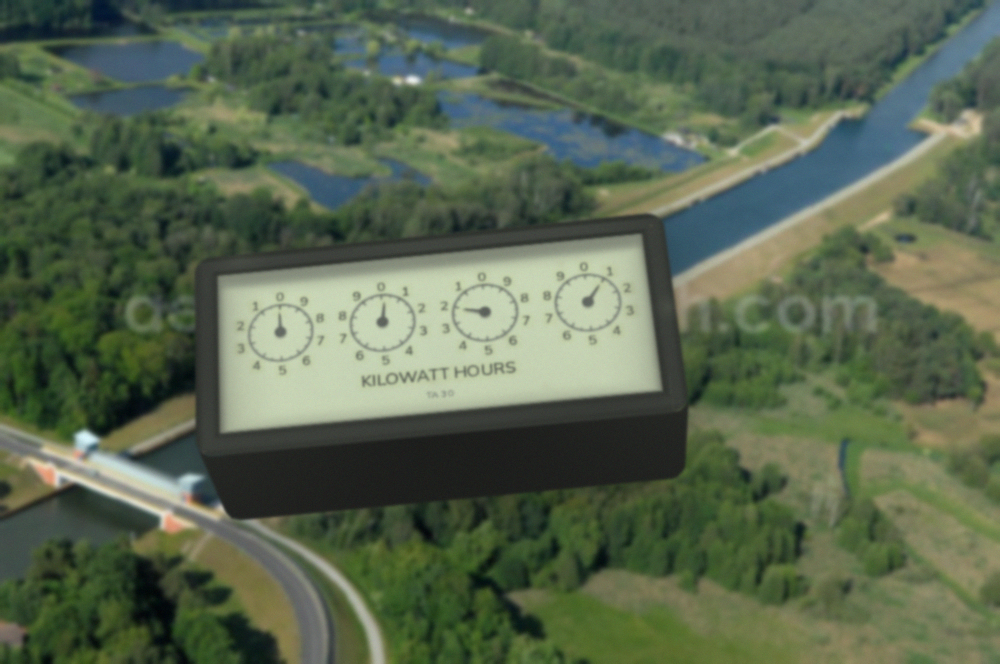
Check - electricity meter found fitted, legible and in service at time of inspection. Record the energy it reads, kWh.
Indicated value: 21 kWh
